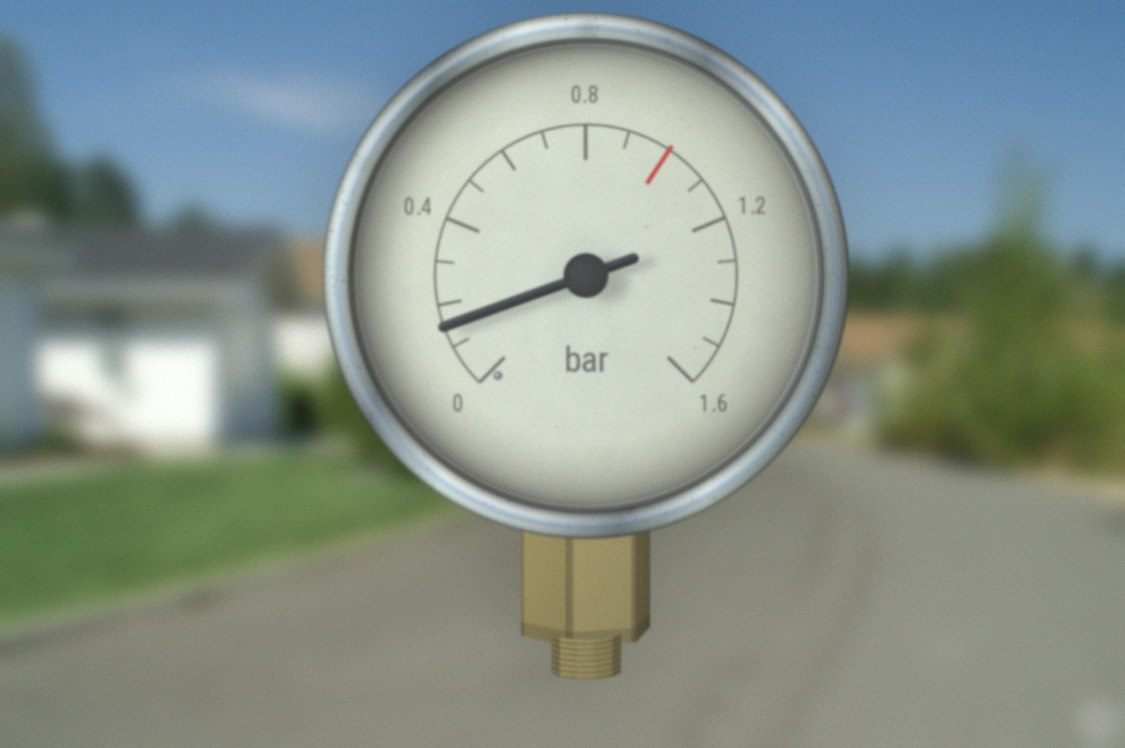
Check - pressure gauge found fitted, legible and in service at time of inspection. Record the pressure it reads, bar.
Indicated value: 0.15 bar
